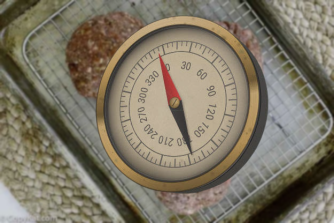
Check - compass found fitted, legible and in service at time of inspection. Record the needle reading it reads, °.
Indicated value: 355 °
